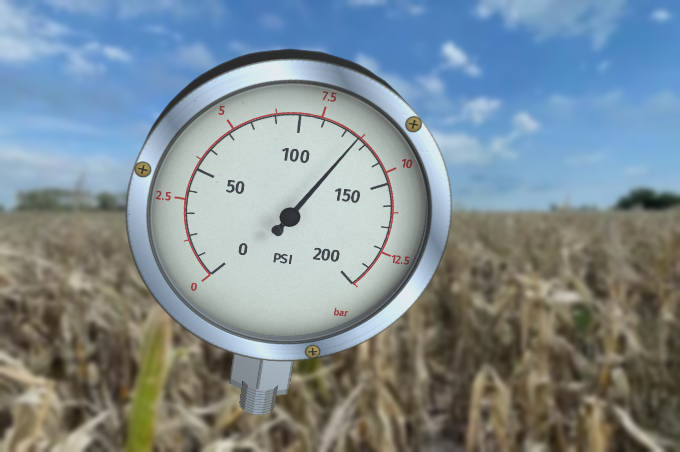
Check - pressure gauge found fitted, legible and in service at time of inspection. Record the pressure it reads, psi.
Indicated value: 125 psi
